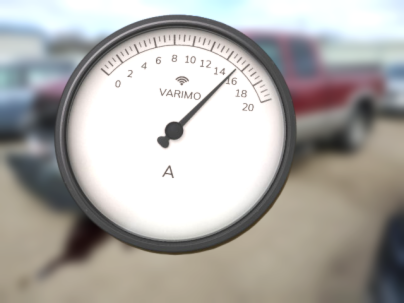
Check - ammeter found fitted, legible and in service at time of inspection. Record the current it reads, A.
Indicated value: 15.5 A
